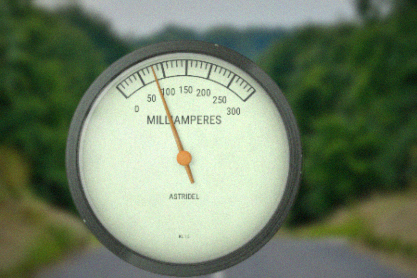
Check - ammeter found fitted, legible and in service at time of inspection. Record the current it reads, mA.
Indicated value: 80 mA
